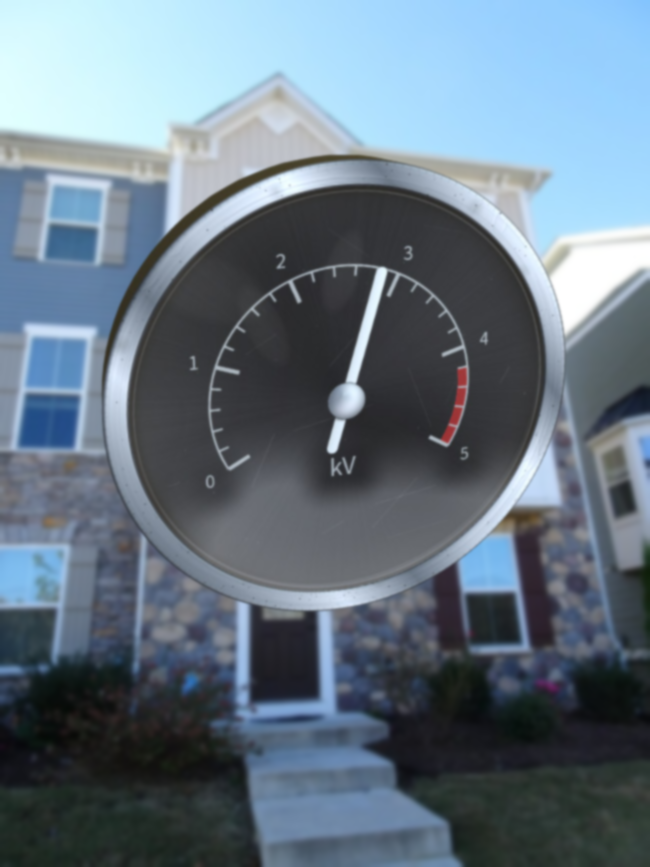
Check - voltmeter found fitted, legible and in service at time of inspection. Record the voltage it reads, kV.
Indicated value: 2.8 kV
